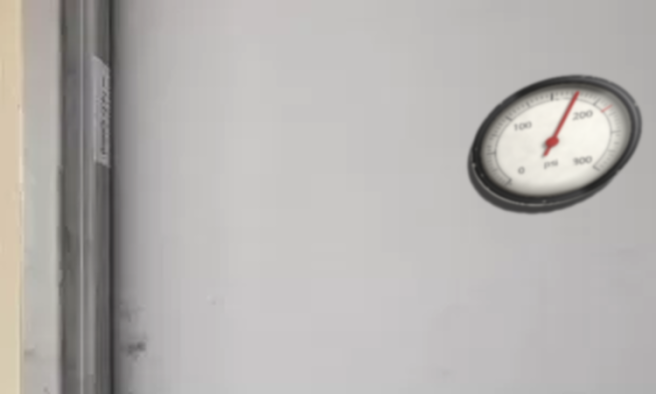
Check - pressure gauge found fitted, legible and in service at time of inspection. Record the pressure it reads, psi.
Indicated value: 175 psi
